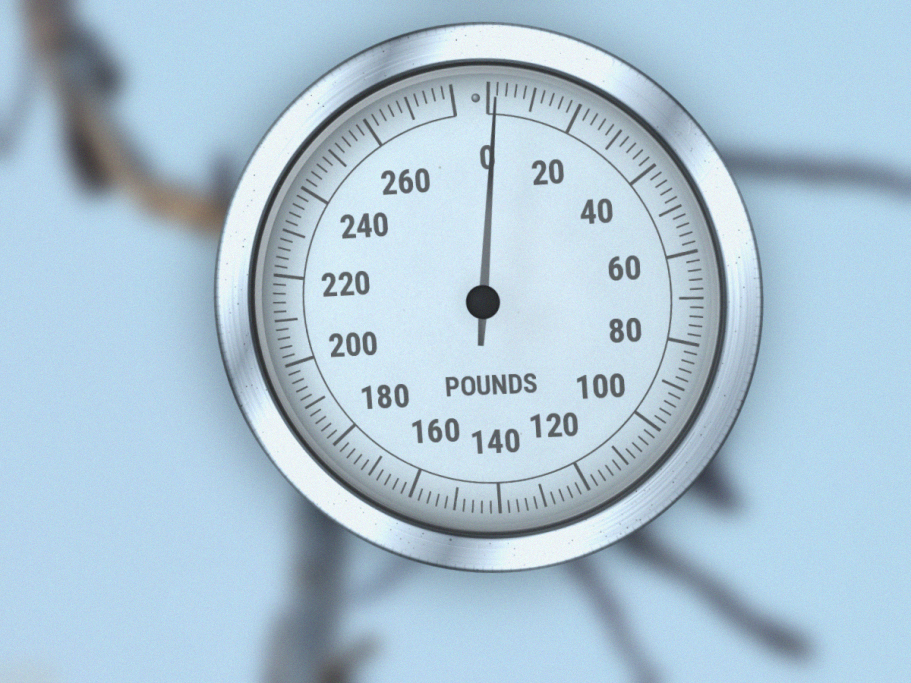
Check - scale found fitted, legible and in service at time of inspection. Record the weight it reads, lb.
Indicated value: 2 lb
